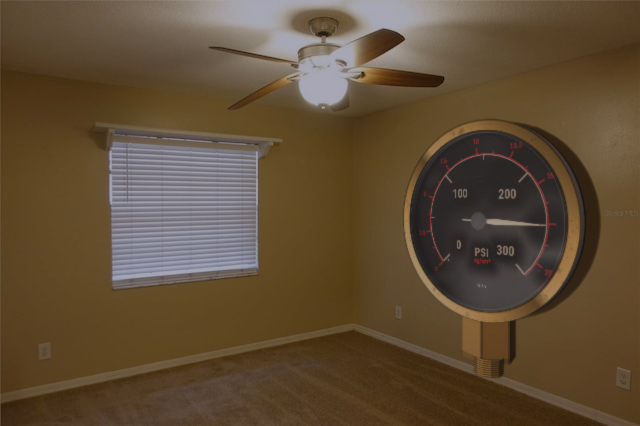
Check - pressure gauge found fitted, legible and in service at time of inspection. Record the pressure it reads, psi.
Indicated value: 250 psi
